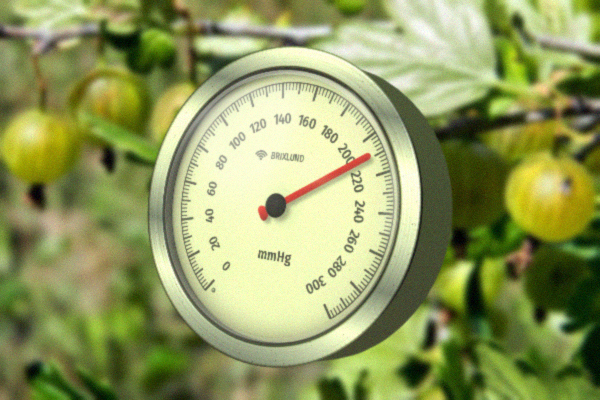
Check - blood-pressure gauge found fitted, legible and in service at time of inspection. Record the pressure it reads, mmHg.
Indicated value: 210 mmHg
